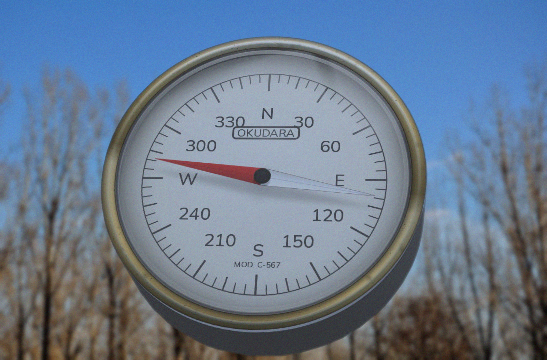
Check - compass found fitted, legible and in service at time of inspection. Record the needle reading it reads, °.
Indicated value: 280 °
